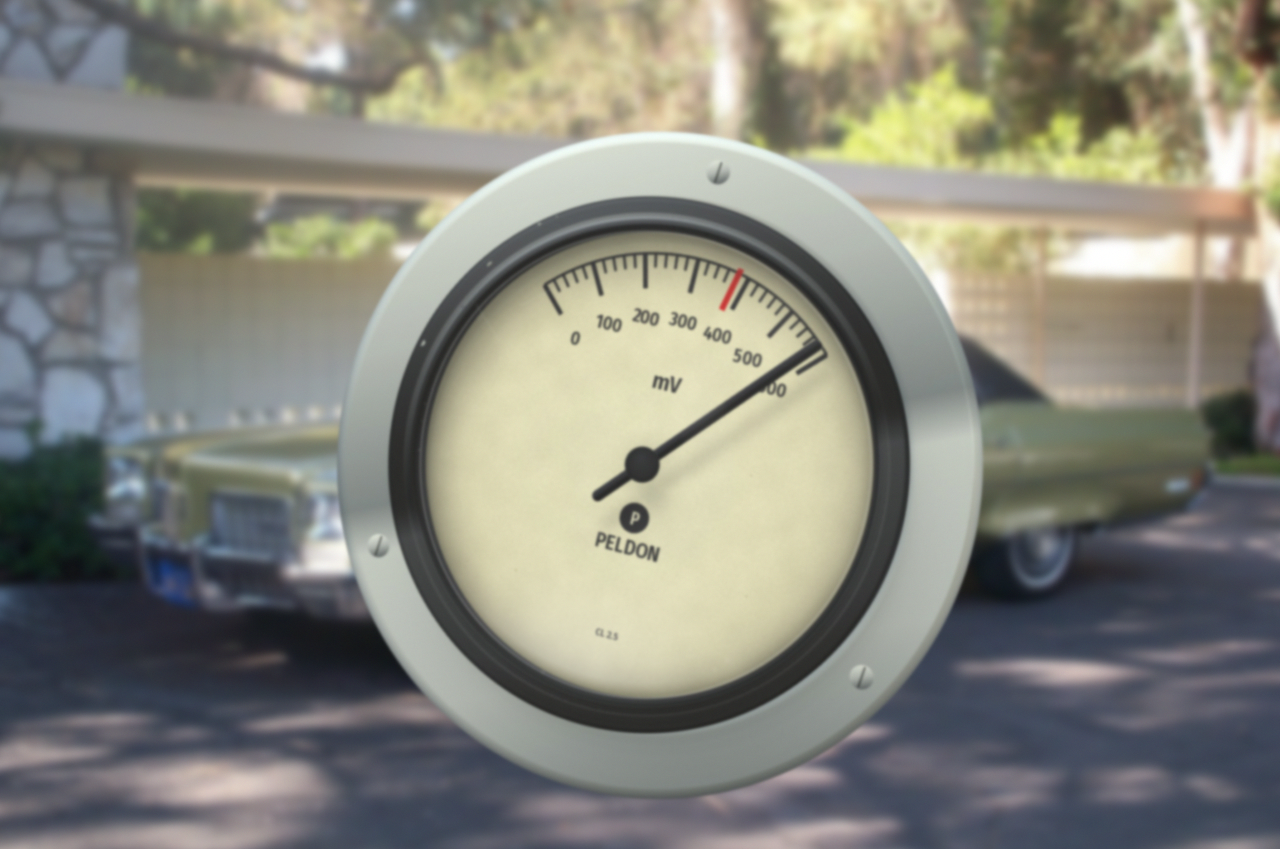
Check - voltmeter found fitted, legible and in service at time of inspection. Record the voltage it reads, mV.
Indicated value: 580 mV
